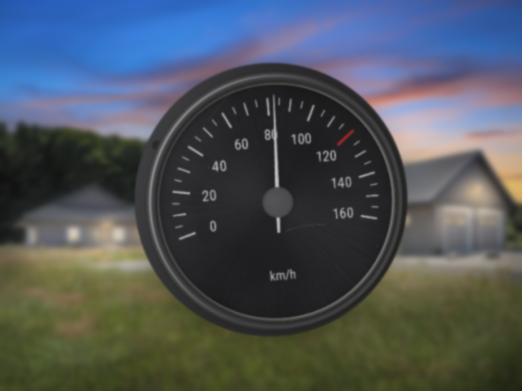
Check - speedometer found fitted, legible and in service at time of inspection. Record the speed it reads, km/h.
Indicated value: 82.5 km/h
